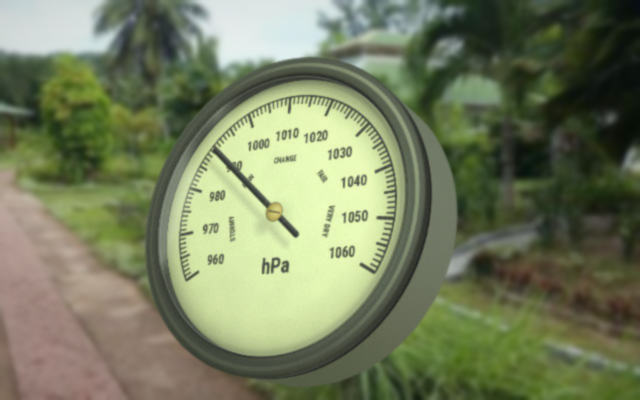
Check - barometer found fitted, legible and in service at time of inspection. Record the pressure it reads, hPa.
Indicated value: 990 hPa
